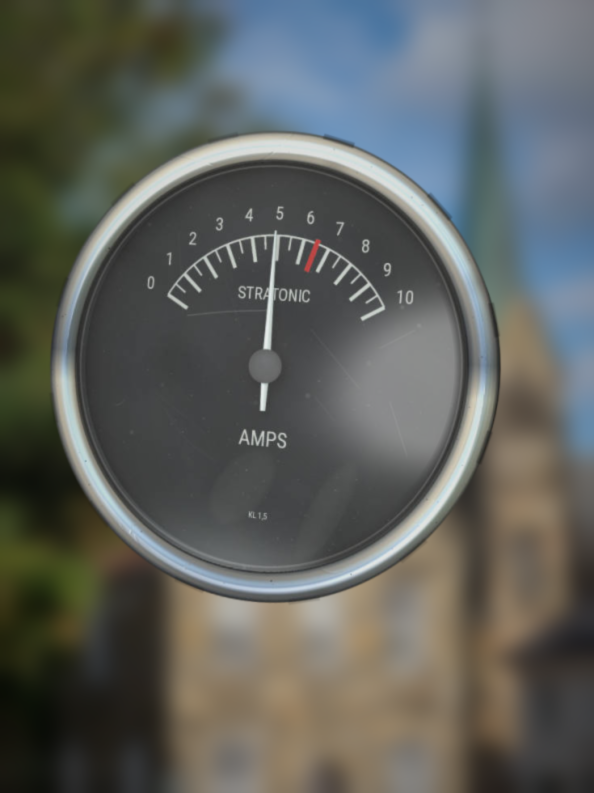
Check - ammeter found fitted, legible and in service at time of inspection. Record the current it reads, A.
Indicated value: 5 A
